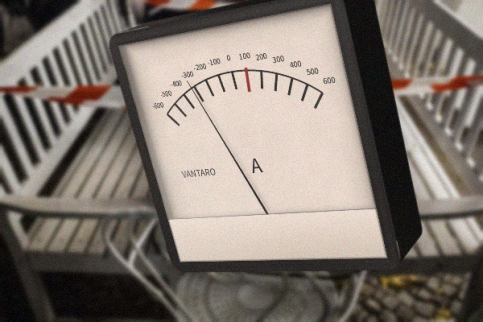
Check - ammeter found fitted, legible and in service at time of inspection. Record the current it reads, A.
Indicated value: -300 A
